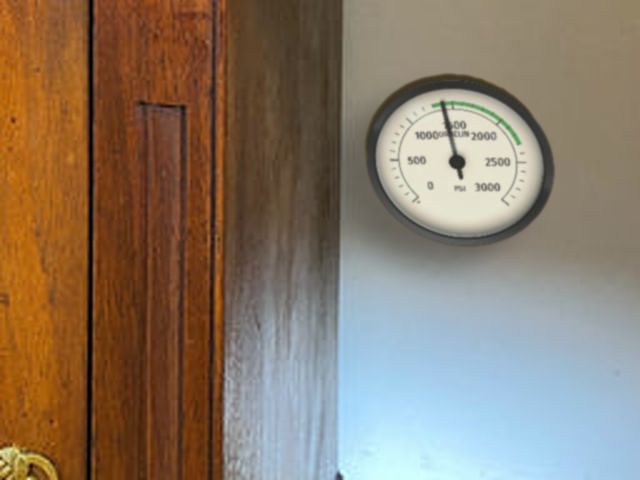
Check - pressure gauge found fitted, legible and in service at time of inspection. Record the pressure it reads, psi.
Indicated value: 1400 psi
